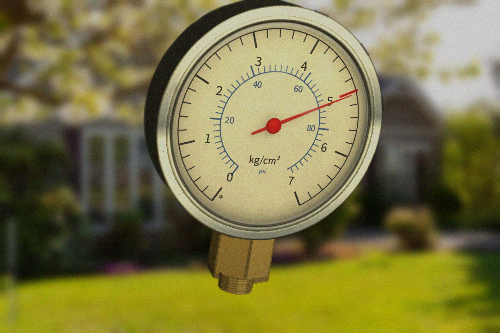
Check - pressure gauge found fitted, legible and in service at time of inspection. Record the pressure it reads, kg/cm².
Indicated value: 5 kg/cm²
